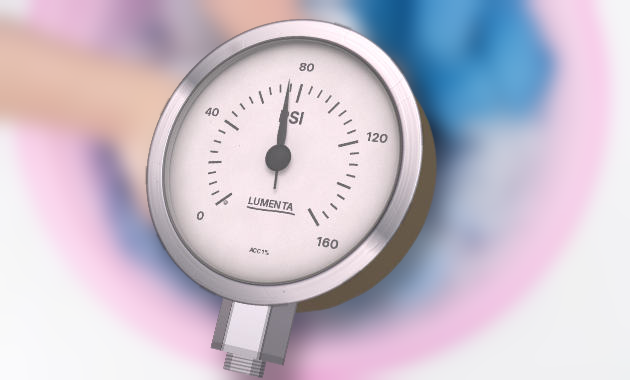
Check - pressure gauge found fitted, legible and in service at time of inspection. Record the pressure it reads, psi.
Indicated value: 75 psi
